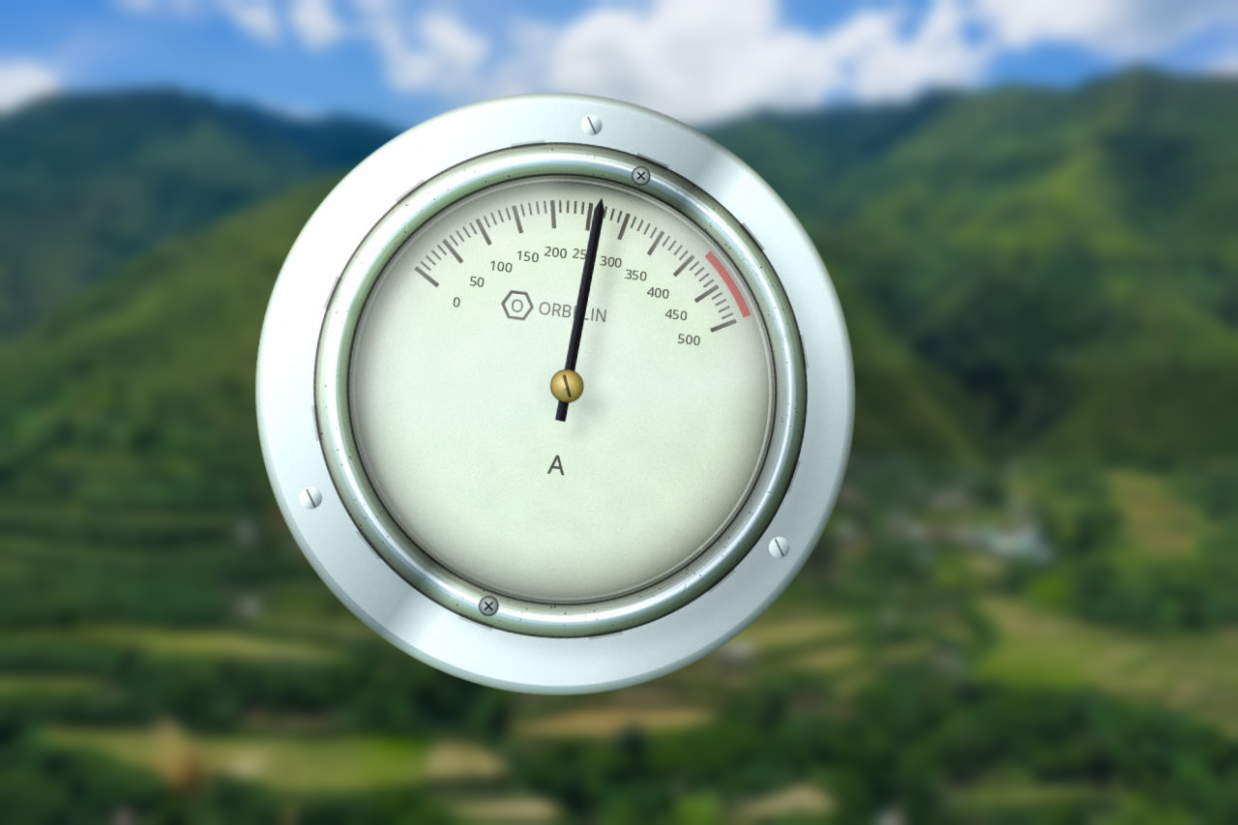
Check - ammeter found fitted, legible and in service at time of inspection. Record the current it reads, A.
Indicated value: 260 A
